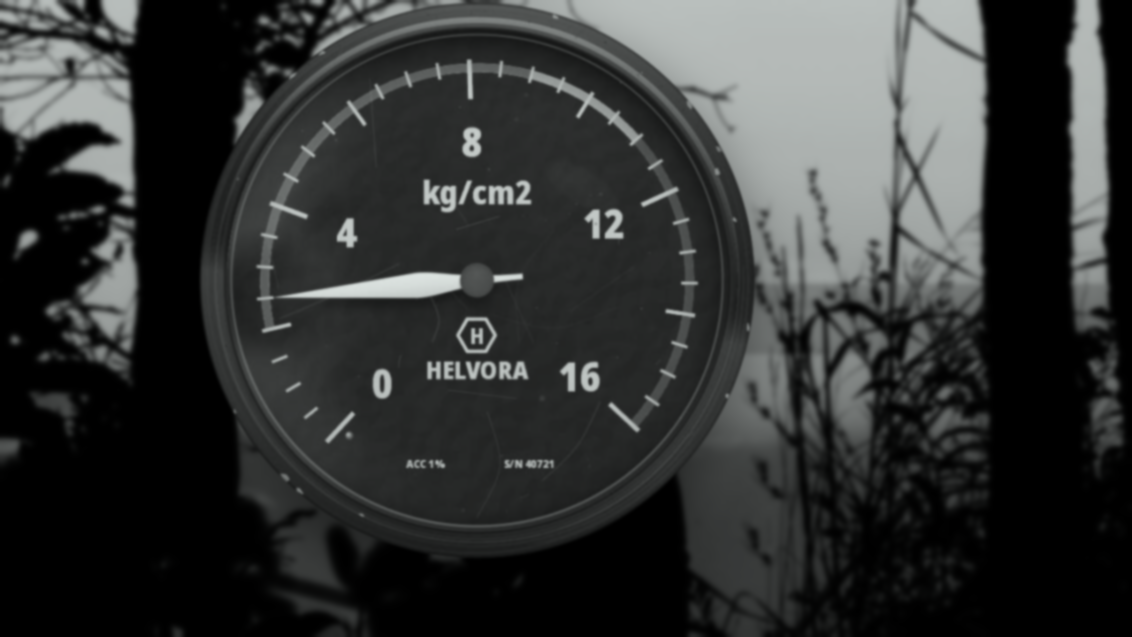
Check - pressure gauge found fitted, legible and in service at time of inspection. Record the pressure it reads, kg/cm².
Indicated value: 2.5 kg/cm²
